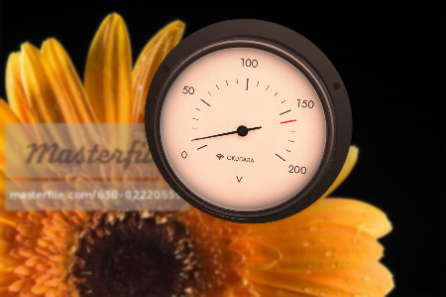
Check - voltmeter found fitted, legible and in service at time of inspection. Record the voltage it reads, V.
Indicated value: 10 V
